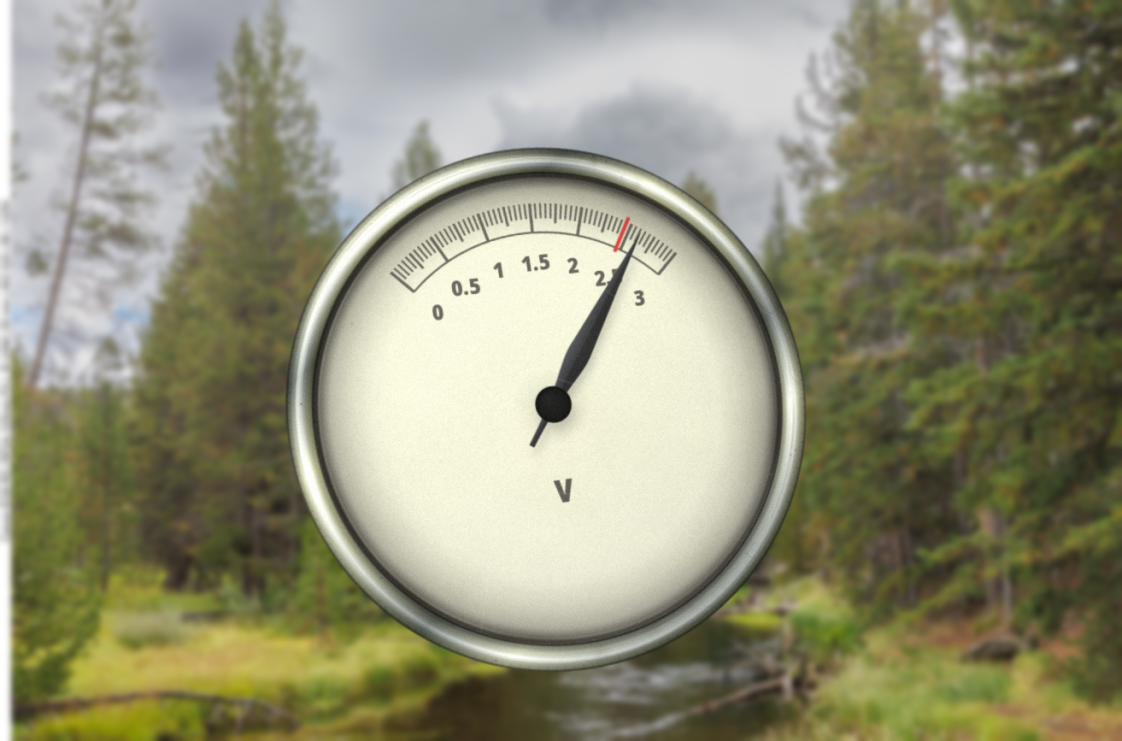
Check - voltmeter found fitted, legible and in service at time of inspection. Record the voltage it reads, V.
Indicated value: 2.6 V
